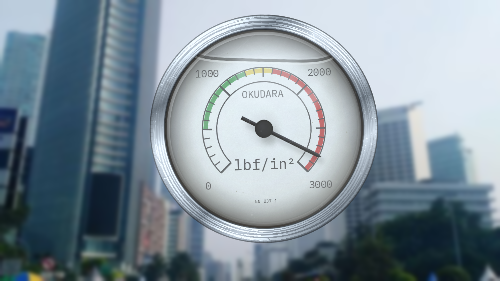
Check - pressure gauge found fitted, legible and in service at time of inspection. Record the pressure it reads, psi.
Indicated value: 2800 psi
